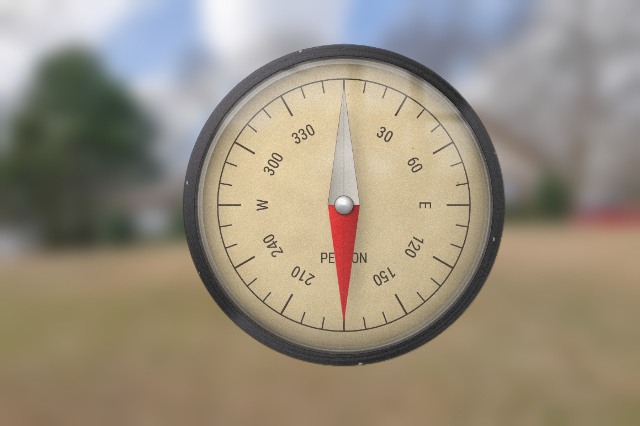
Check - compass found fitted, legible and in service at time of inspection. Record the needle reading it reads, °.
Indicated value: 180 °
